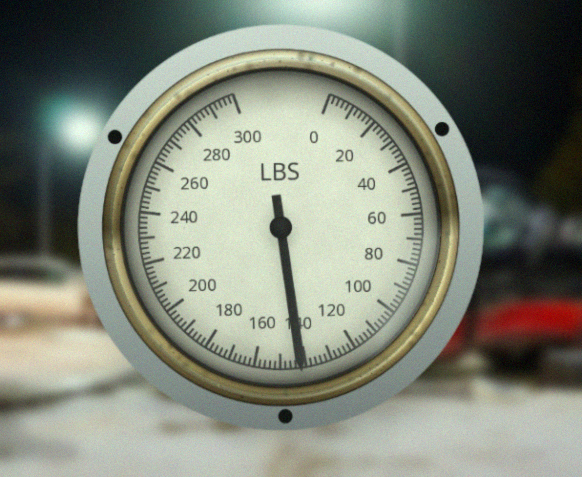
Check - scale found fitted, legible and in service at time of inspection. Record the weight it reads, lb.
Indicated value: 142 lb
